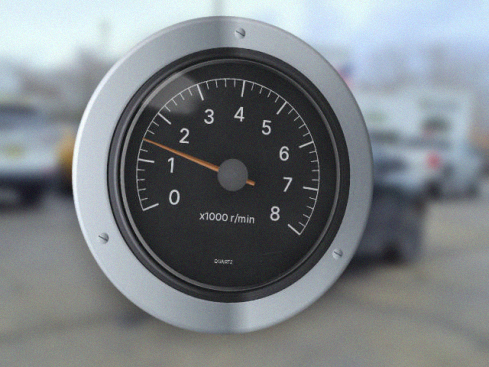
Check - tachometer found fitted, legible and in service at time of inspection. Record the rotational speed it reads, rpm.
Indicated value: 1400 rpm
